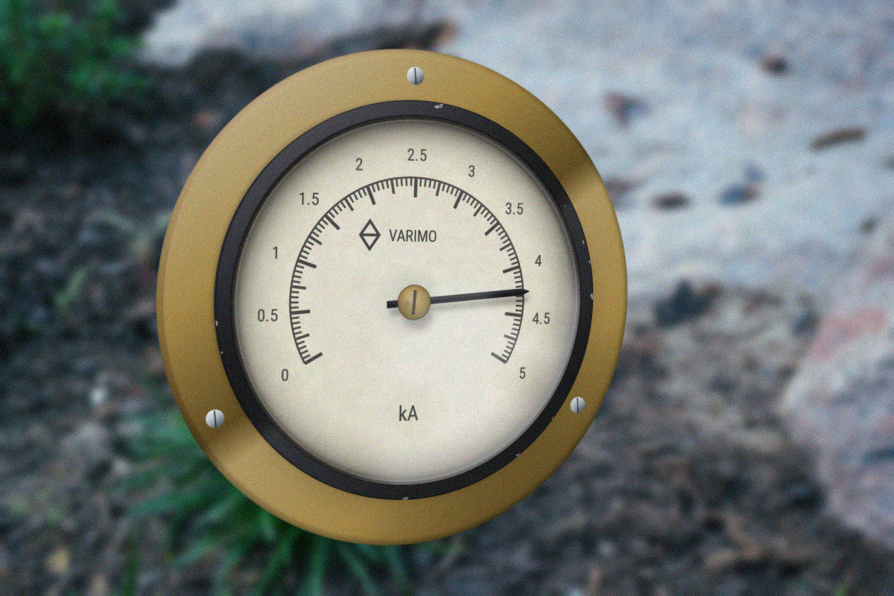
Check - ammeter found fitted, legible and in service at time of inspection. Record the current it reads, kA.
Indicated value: 4.25 kA
